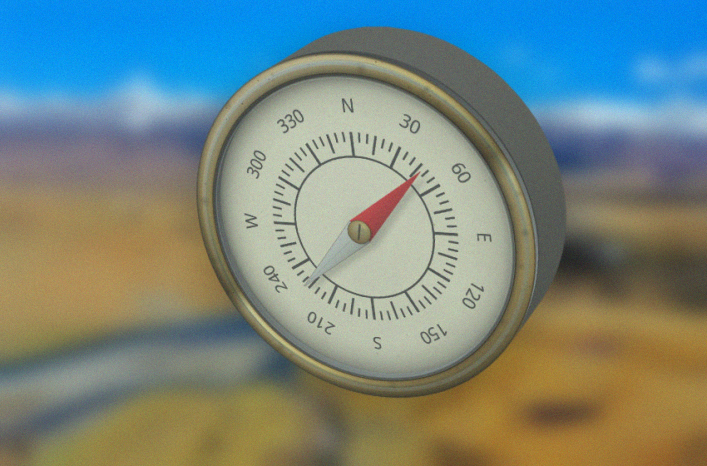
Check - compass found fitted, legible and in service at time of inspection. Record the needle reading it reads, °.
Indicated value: 47.5 °
